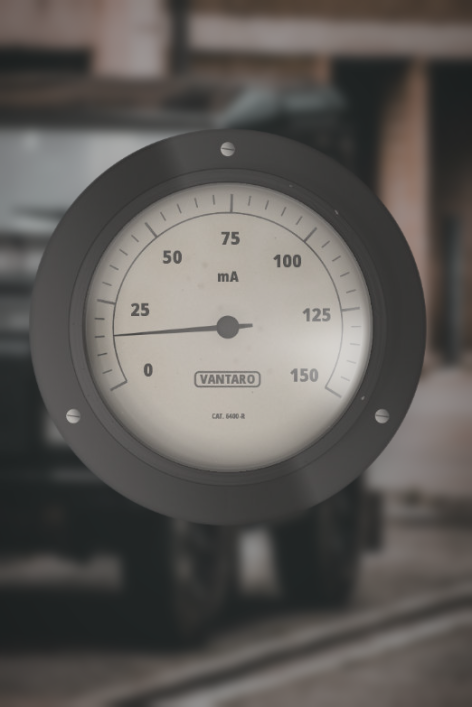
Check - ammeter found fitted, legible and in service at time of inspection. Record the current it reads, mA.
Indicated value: 15 mA
